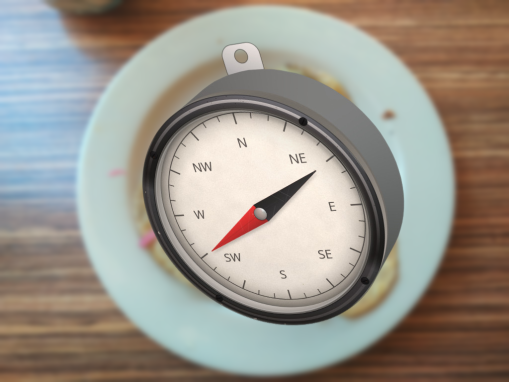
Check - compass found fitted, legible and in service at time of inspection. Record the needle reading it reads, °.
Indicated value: 240 °
